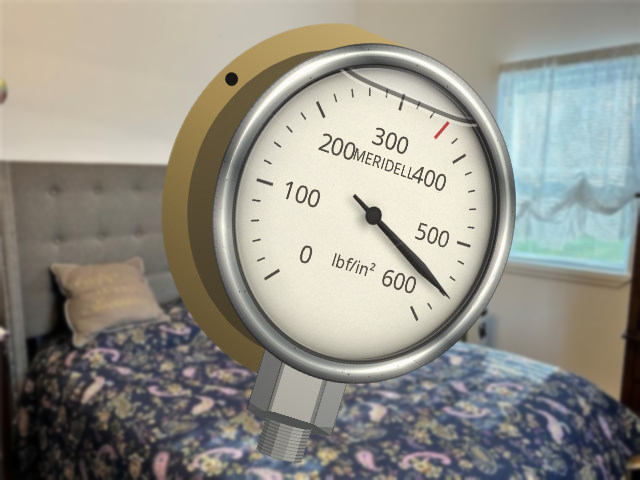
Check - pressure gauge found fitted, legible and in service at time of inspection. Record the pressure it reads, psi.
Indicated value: 560 psi
